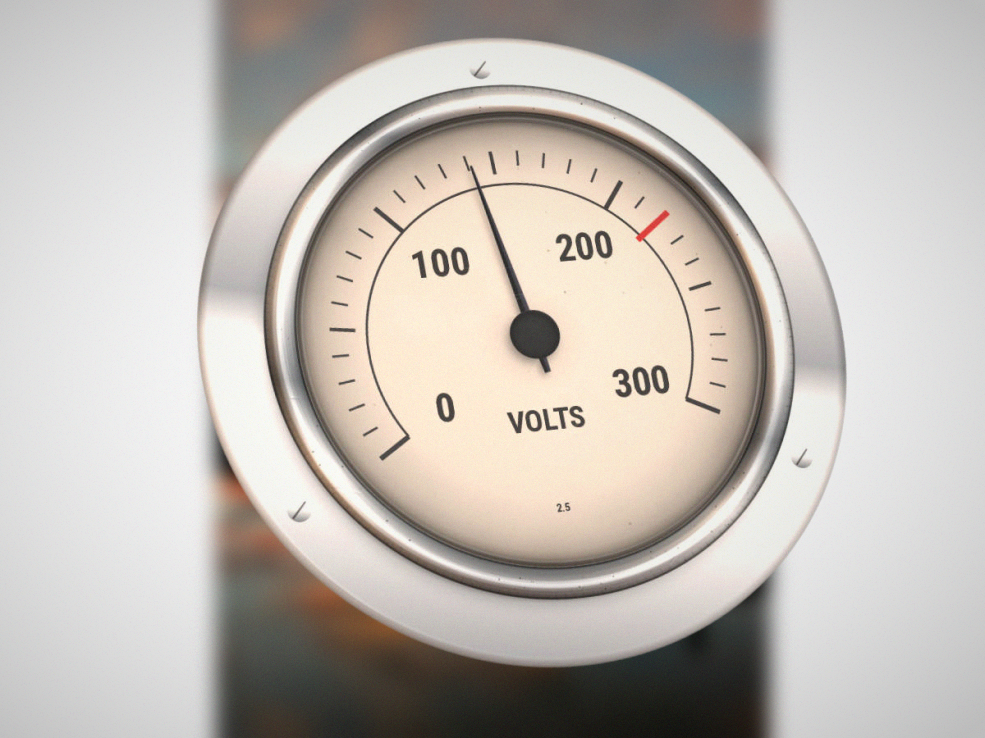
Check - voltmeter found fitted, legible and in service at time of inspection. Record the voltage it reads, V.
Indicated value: 140 V
